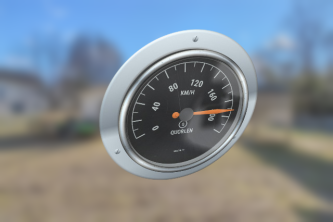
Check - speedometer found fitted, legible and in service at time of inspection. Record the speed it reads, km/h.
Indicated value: 190 km/h
